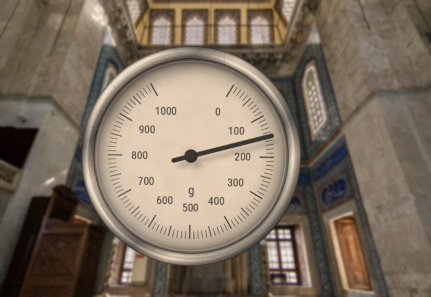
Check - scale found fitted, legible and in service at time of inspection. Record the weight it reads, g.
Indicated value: 150 g
